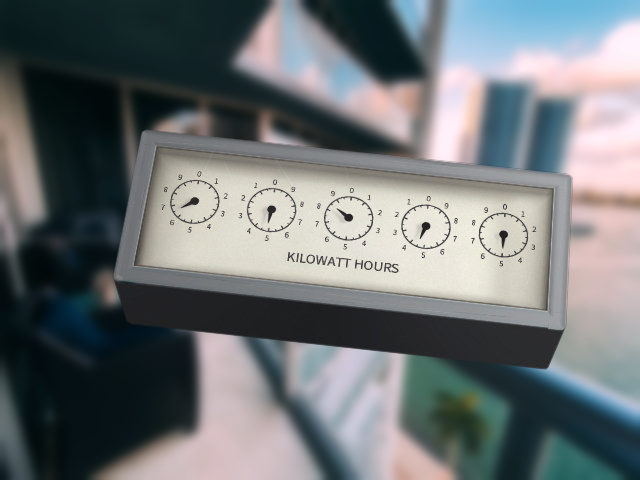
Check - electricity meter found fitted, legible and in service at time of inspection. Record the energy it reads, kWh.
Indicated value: 64845 kWh
